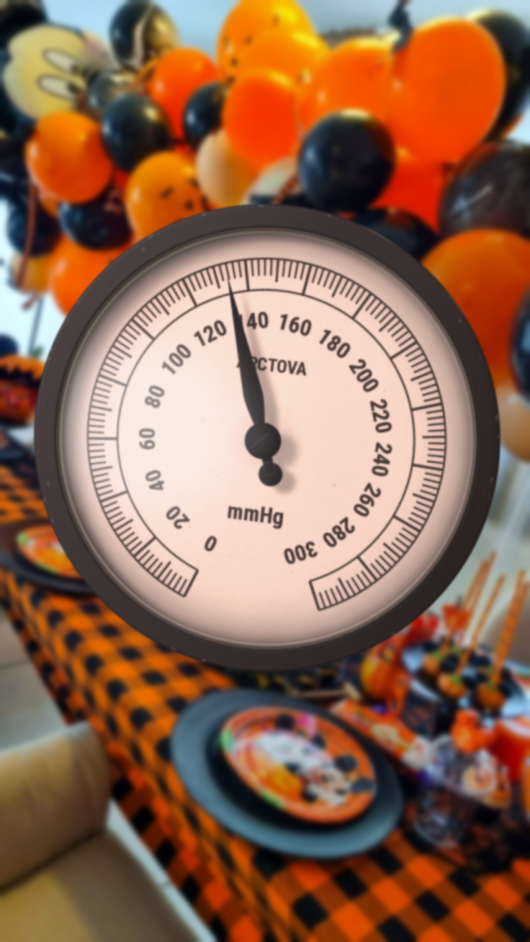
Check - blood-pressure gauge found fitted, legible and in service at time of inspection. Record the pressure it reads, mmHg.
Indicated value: 134 mmHg
